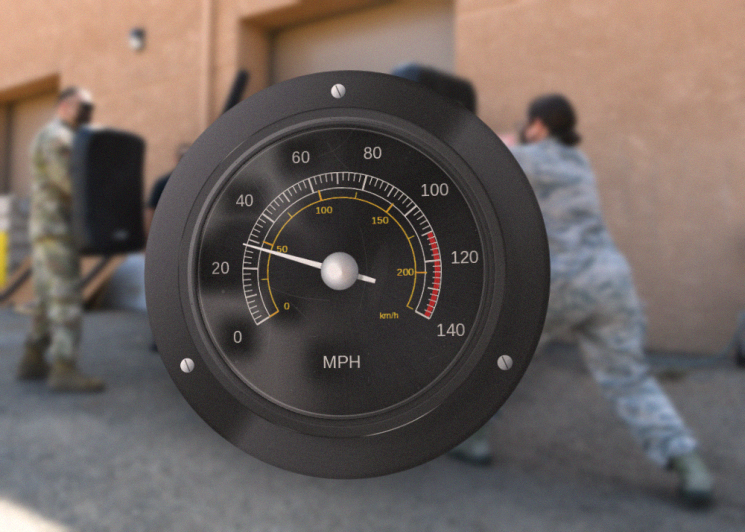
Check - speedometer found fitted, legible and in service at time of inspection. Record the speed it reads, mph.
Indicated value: 28 mph
